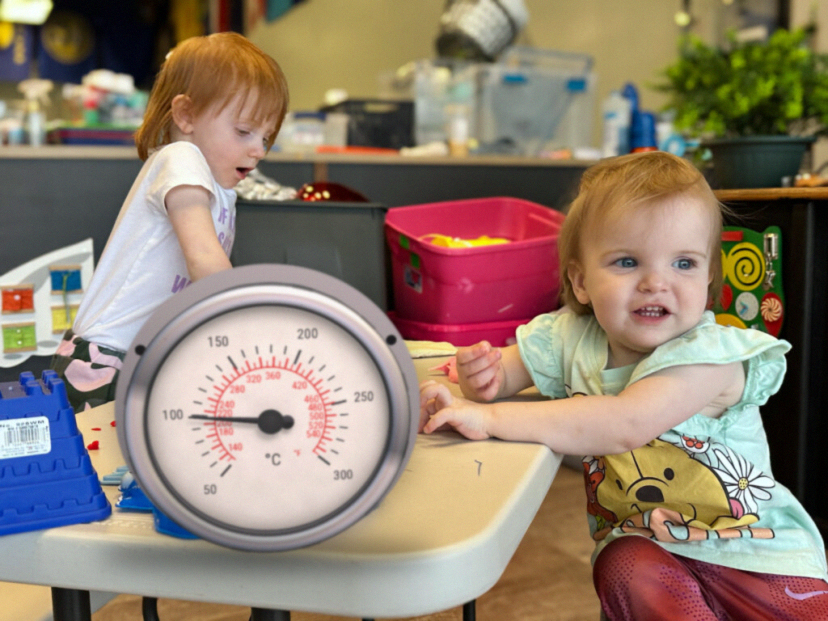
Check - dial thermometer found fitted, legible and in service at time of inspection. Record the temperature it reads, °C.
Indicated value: 100 °C
